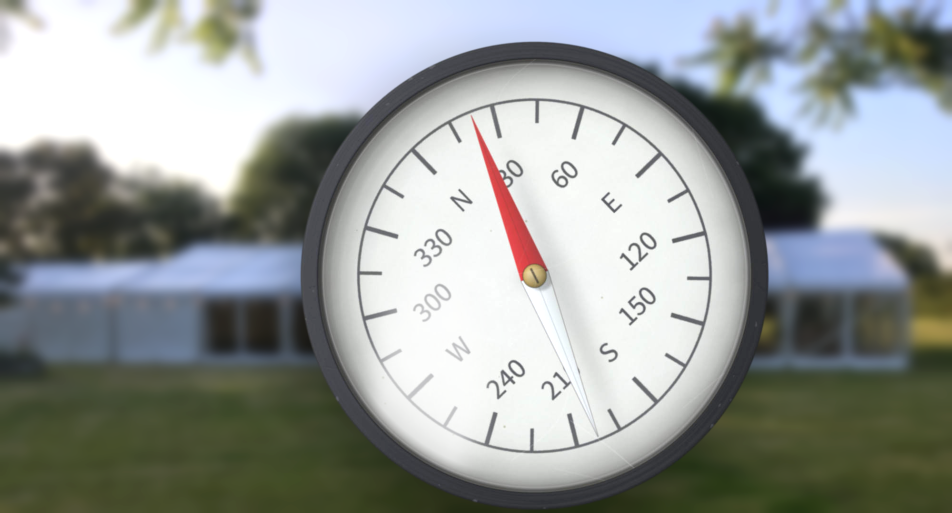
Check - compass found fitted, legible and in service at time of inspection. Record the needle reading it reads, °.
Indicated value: 22.5 °
